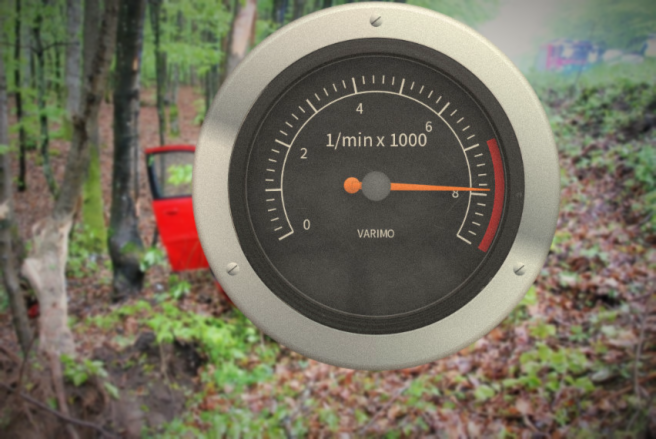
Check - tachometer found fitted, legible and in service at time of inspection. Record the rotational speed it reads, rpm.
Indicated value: 7900 rpm
